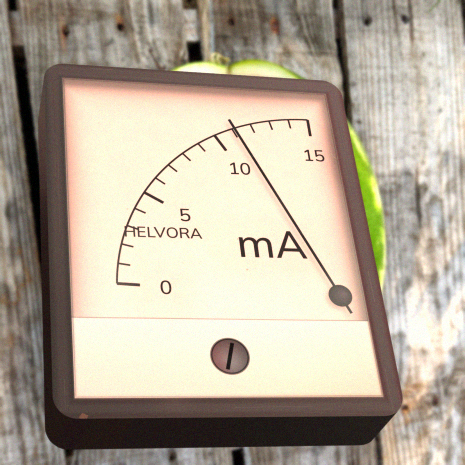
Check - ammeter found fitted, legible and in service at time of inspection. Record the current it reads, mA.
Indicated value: 11 mA
